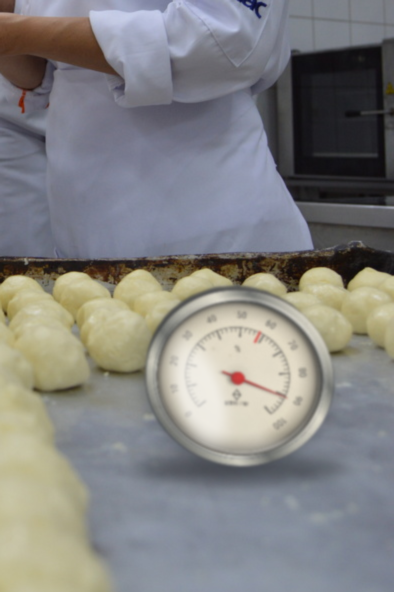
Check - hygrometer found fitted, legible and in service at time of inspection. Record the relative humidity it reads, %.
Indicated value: 90 %
